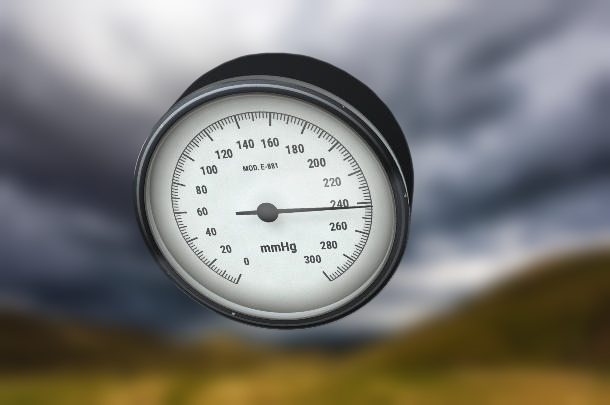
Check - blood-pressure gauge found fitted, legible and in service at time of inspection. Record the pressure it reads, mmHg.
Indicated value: 240 mmHg
